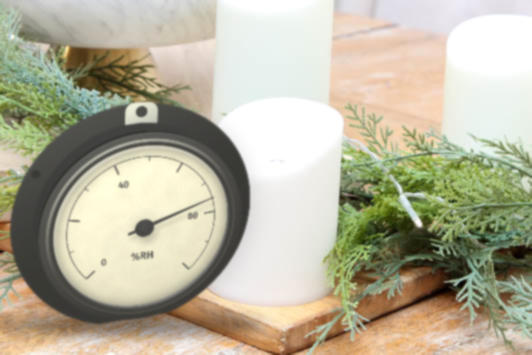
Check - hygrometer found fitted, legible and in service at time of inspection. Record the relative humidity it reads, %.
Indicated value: 75 %
